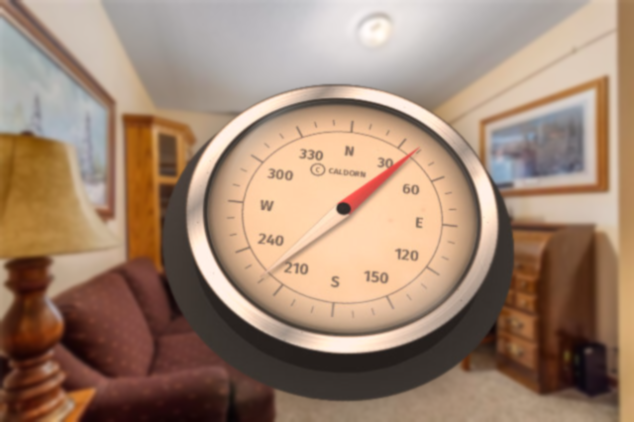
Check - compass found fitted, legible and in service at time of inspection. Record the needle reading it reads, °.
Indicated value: 40 °
